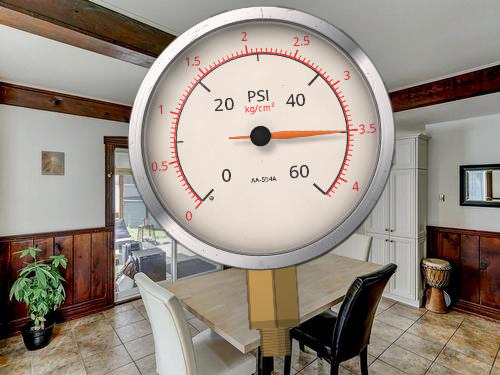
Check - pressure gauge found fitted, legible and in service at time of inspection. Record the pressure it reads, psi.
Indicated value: 50 psi
